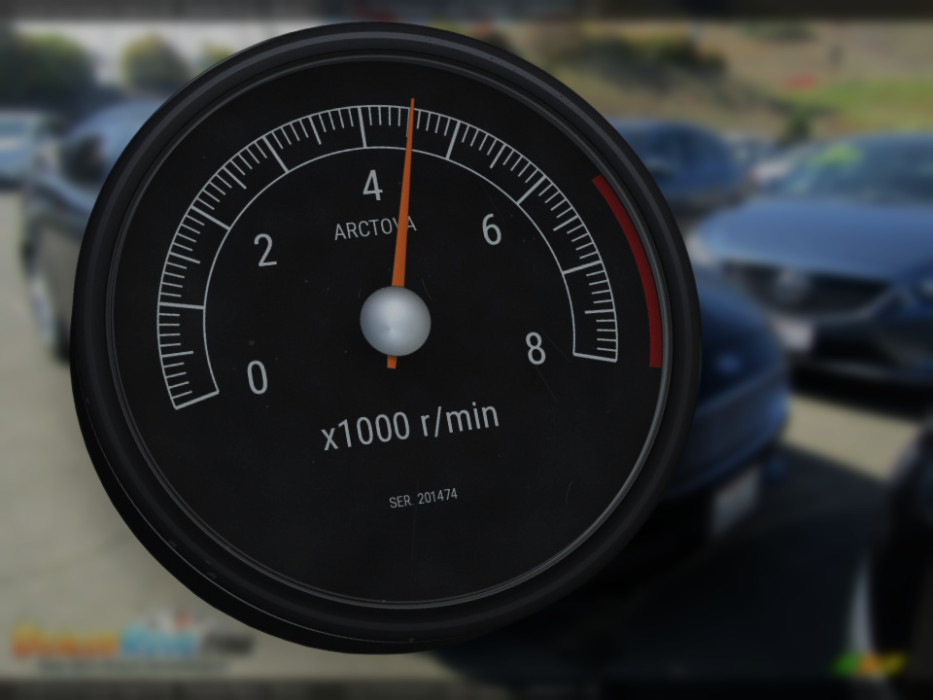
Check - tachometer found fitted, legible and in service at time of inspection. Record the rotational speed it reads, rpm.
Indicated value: 4500 rpm
